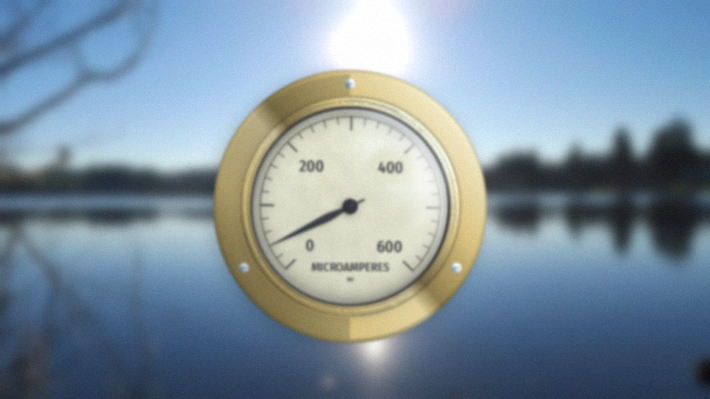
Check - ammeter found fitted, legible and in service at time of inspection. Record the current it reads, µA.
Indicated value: 40 µA
